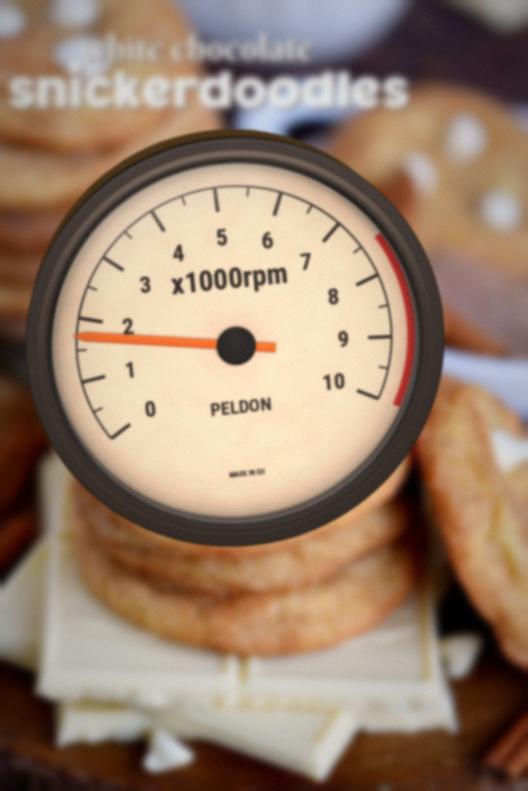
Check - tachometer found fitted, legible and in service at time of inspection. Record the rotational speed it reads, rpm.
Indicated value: 1750 rpm
